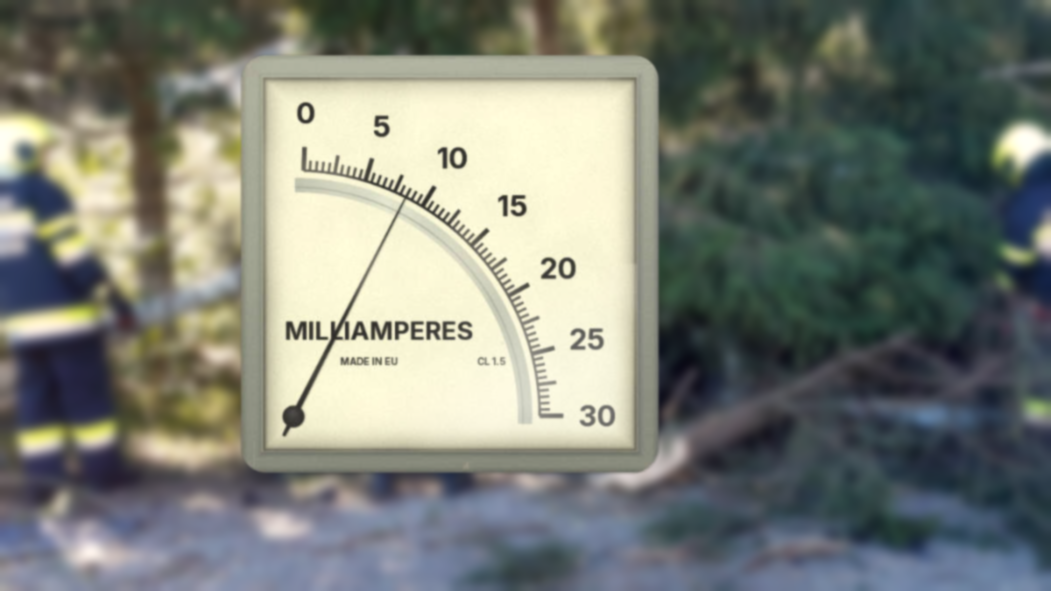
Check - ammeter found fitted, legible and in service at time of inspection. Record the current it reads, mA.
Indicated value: 8.5 mA
